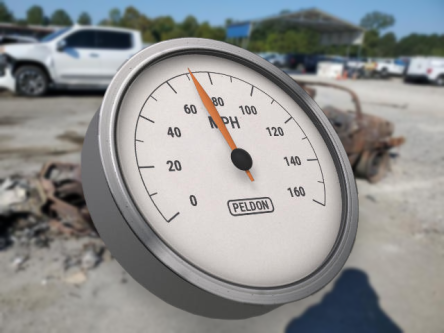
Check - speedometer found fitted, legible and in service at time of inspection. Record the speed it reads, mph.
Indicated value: 70 mph
